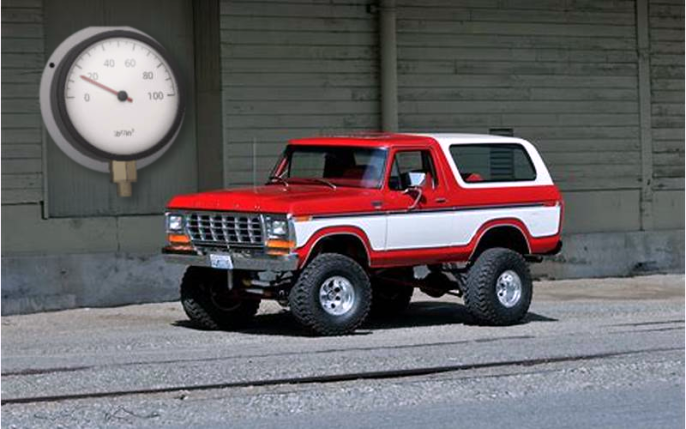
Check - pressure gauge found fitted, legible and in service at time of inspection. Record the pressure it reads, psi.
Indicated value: 15 psi
